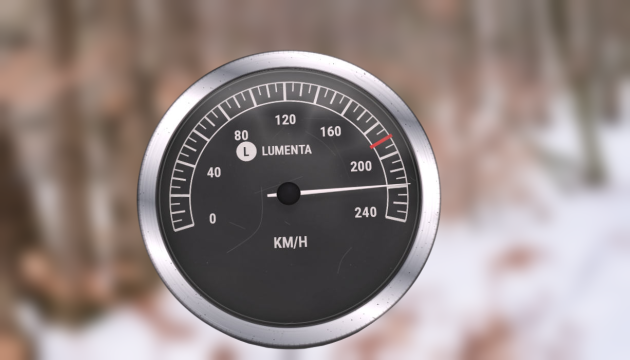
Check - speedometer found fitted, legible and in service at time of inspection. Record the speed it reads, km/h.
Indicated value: 220 km/h
